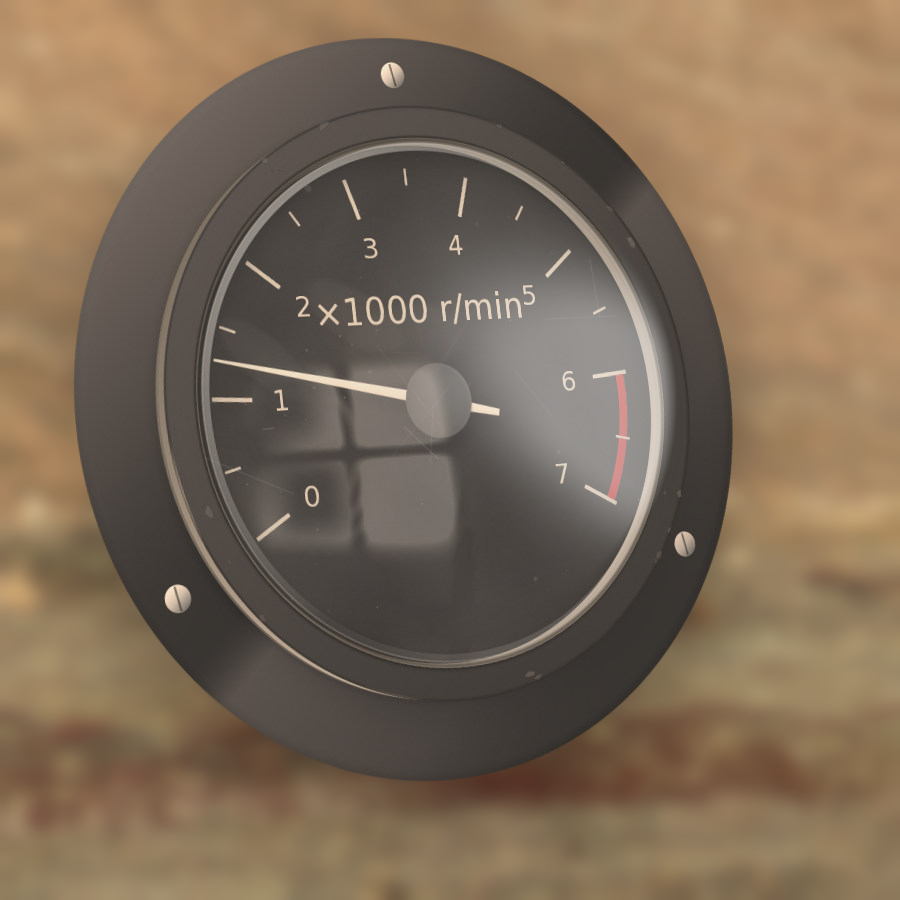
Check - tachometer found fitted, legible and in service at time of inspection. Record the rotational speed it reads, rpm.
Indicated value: 1250 rpm
